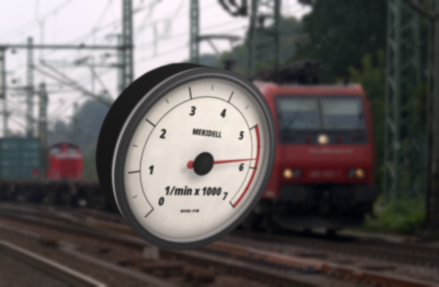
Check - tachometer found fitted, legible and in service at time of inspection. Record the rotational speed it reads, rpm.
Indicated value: 5750 rpm
